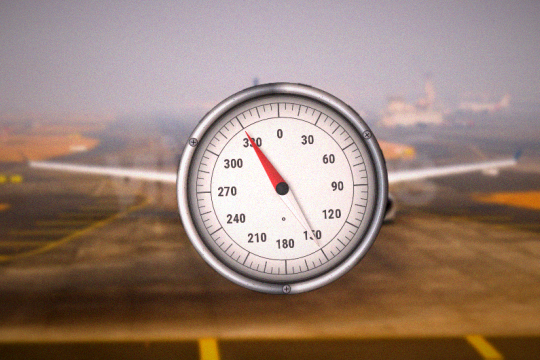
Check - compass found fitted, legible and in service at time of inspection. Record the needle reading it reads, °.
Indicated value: 330 °
